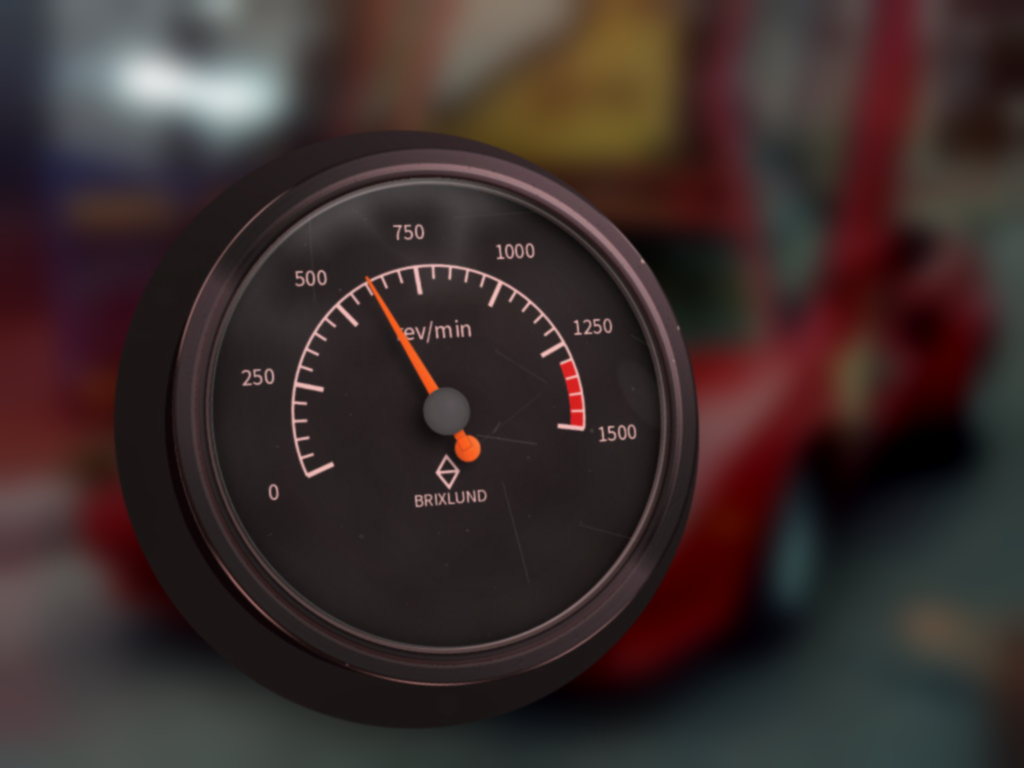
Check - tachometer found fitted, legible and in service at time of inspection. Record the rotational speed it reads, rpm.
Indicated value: 600 rpm
